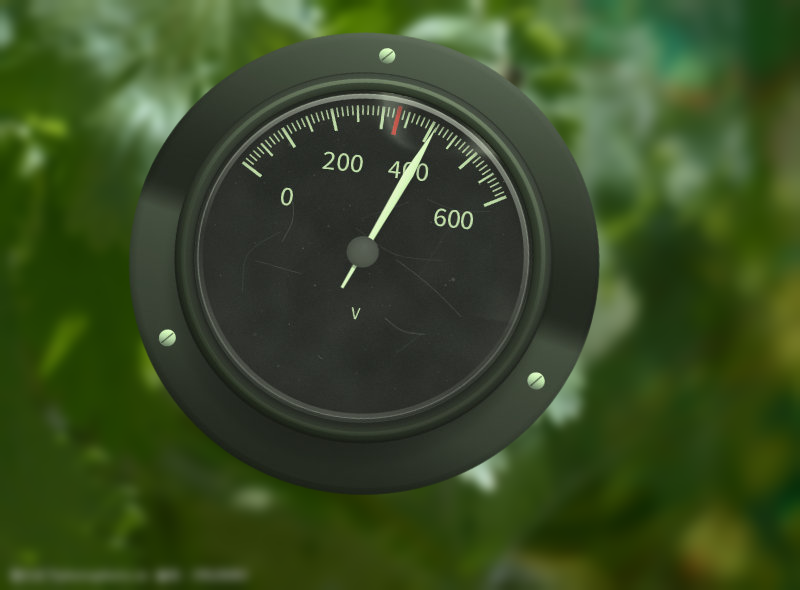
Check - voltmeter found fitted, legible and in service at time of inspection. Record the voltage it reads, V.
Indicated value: 410 V
